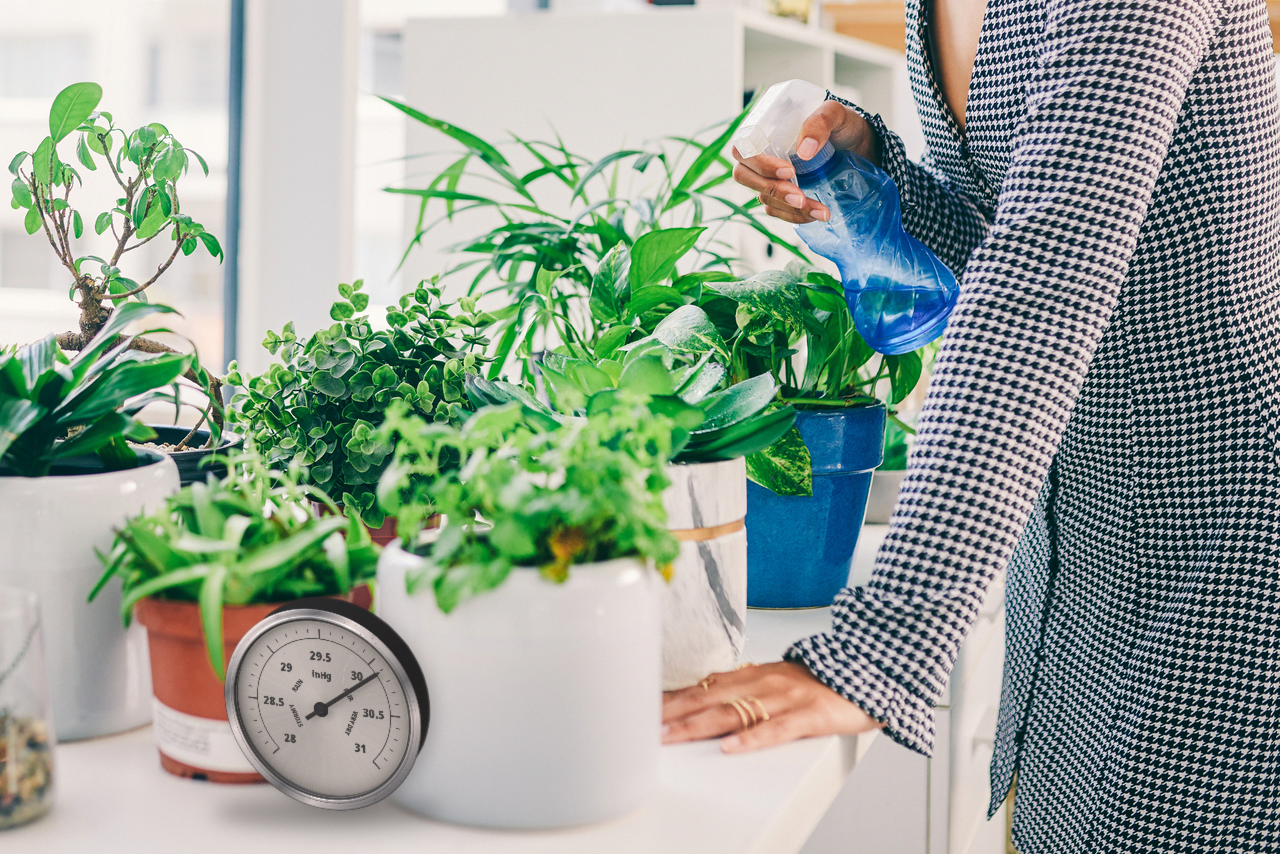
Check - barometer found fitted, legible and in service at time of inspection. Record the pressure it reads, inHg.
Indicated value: 30.1 inHg
